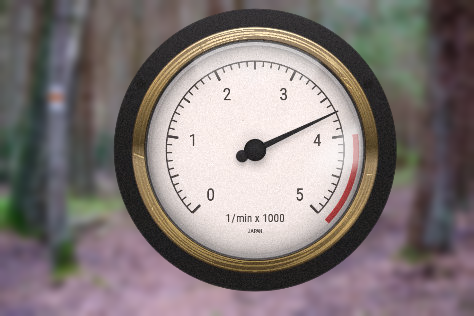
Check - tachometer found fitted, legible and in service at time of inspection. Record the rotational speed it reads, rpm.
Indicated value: 3700 rpm
